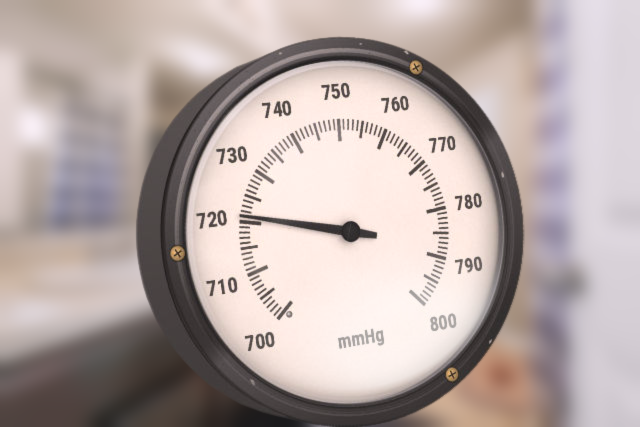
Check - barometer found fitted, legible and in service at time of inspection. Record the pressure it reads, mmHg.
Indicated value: 721 mmHg
